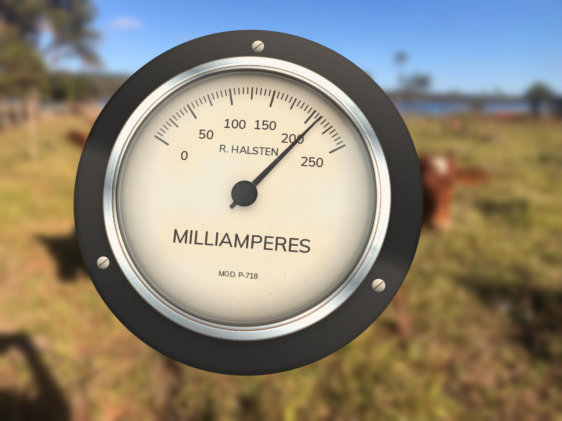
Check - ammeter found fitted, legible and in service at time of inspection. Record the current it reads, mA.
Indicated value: 210 mA
